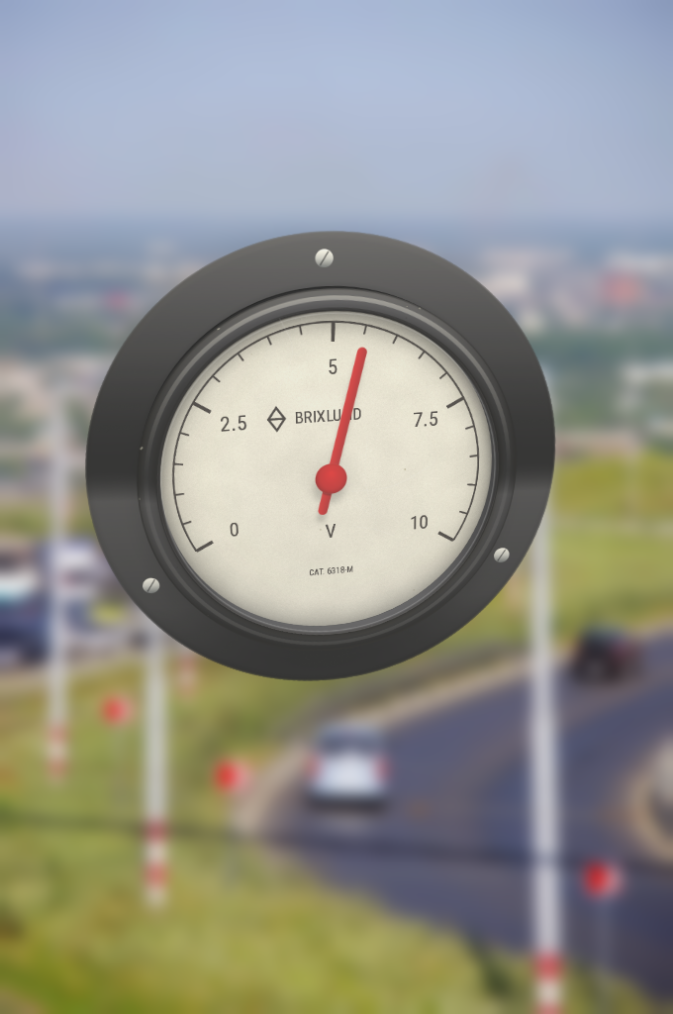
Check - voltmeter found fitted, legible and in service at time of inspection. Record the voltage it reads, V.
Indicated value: 5.5 V
